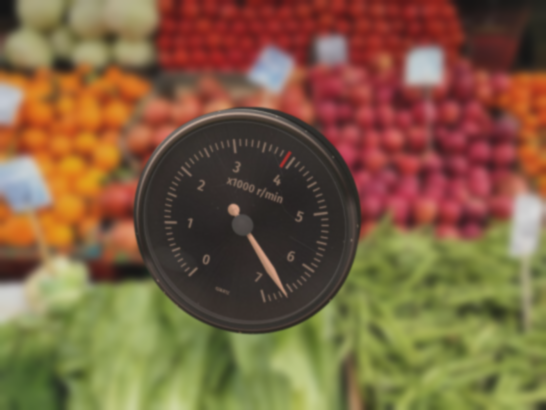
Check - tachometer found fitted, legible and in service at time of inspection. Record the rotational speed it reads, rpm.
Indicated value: 6600 rpm
